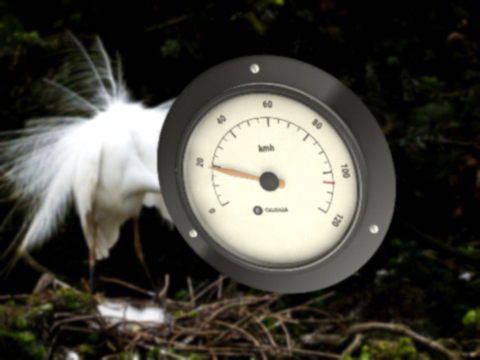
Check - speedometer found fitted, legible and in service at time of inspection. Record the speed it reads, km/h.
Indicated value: 20 km/h
